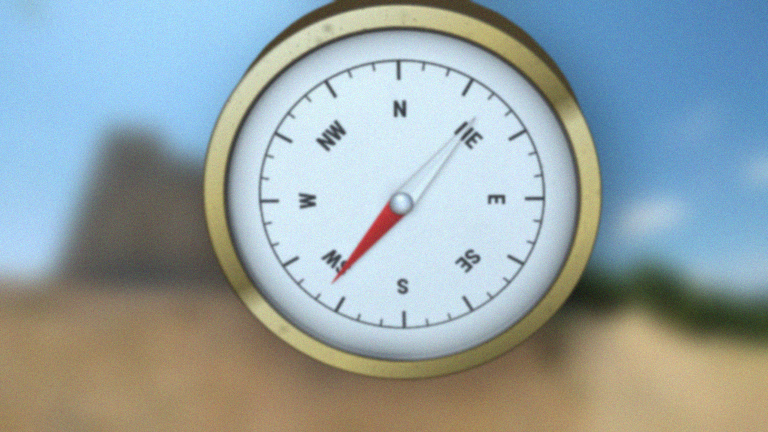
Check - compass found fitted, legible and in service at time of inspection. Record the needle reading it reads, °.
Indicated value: 220 °
